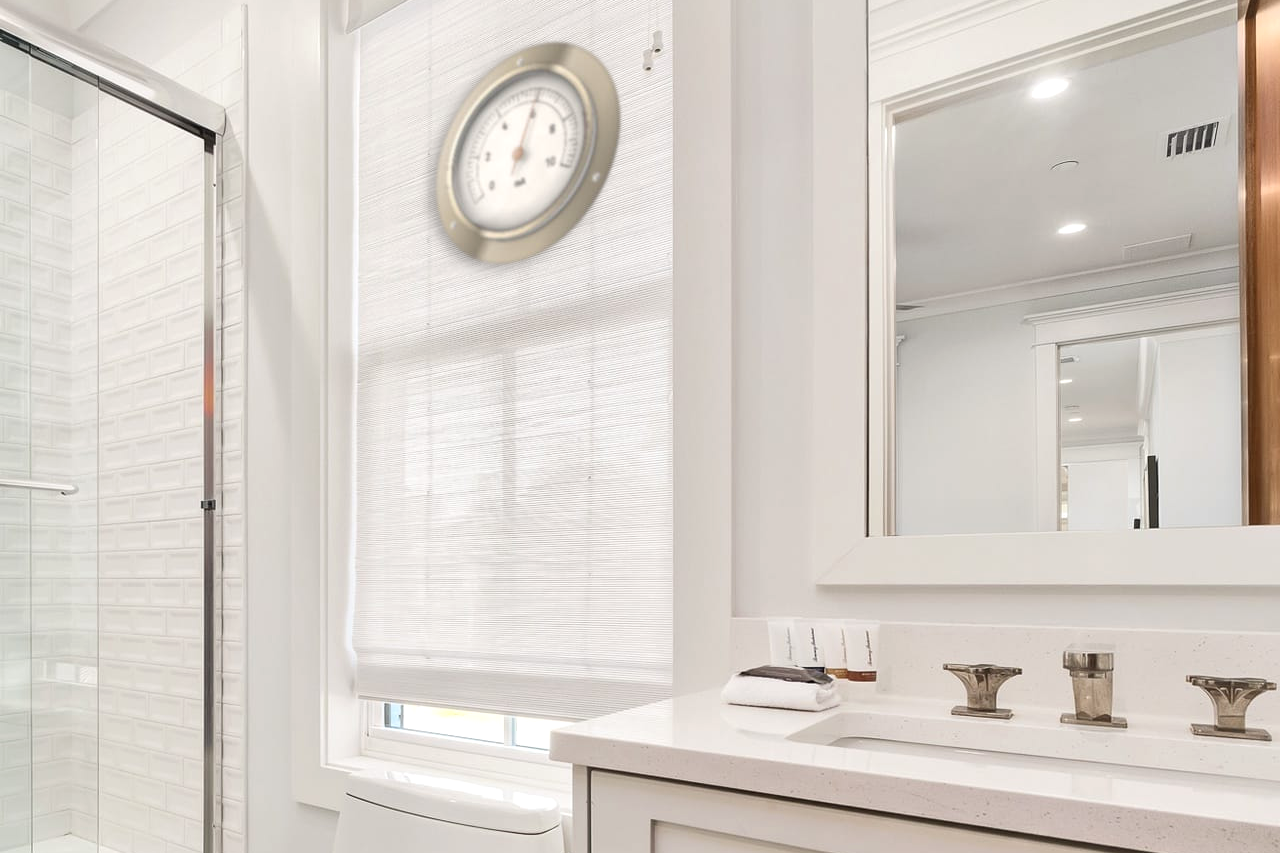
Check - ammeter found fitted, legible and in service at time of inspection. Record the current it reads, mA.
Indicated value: 6 mA
